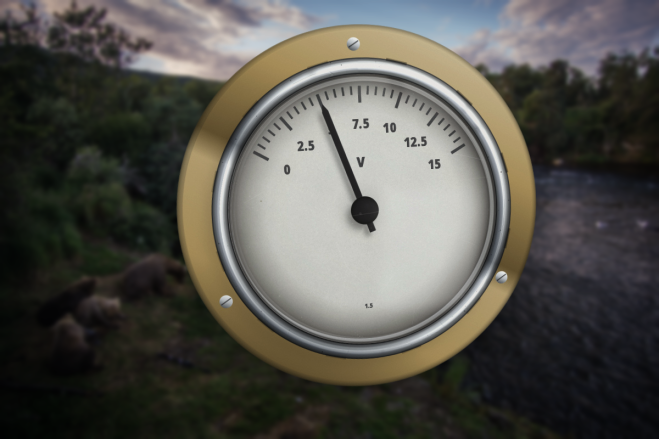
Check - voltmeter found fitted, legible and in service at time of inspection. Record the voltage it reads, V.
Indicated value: 5 V
